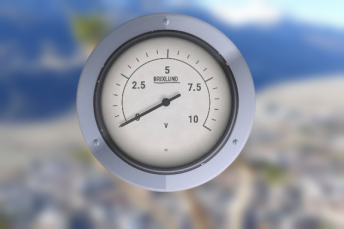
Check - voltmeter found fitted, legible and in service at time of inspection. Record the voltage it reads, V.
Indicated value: 0 V
